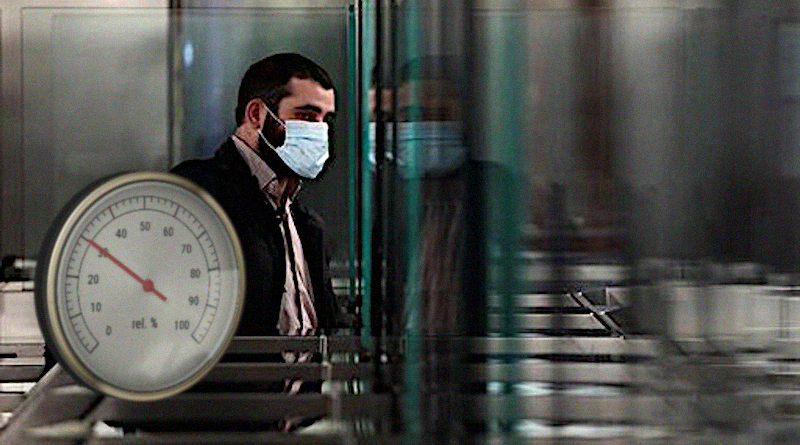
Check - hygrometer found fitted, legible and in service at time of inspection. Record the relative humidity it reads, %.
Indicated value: 30 %
